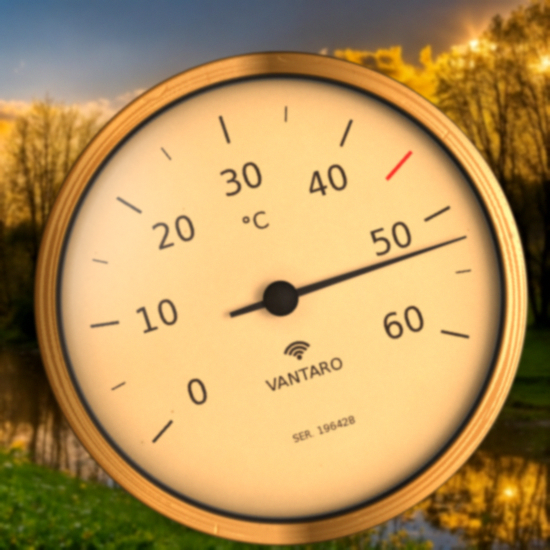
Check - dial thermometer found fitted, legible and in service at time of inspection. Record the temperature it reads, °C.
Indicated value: 52.5 °C
